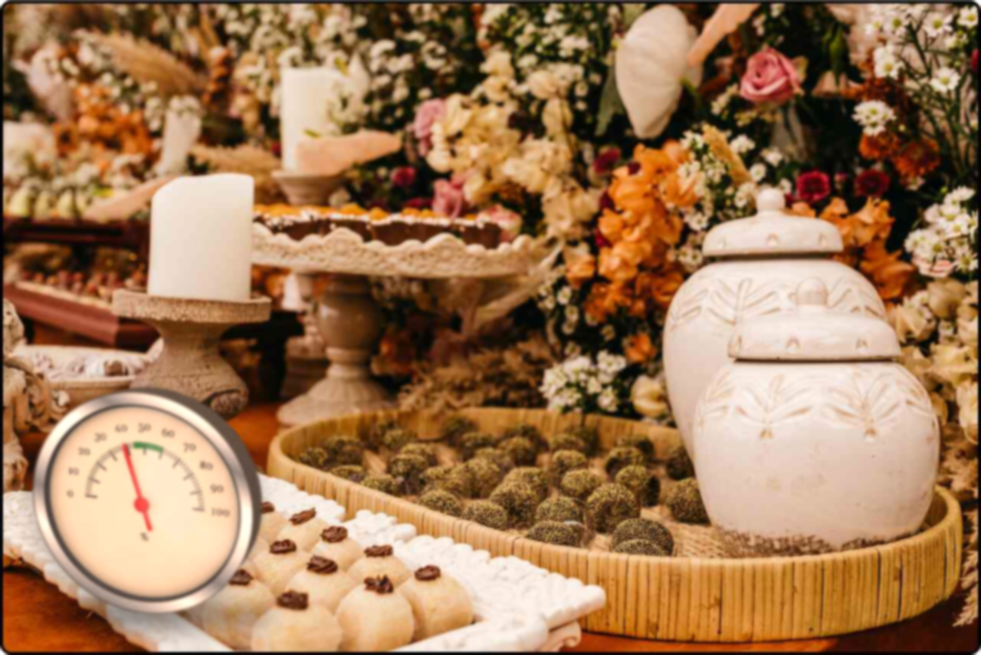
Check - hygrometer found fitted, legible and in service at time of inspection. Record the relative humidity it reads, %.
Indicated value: 40 %
